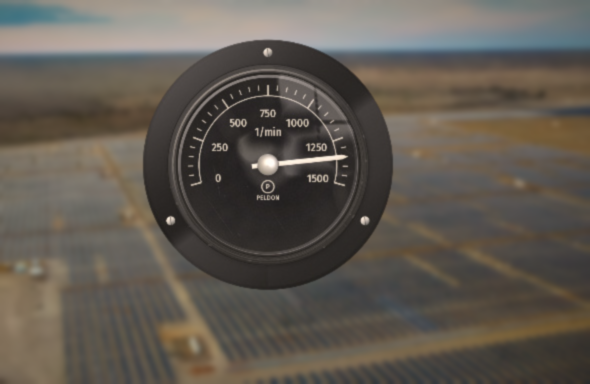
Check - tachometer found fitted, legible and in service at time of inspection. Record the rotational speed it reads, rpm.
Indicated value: 1350 rpm
